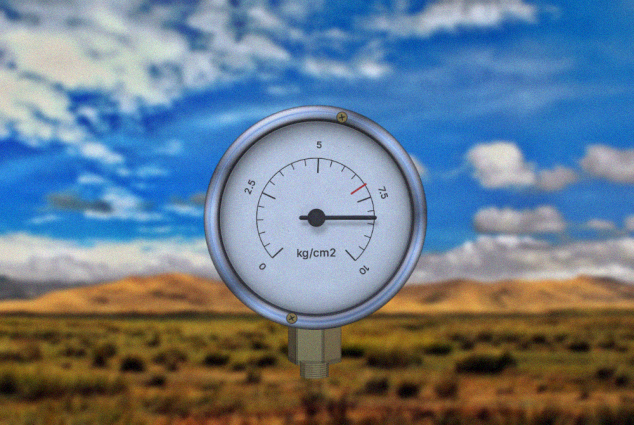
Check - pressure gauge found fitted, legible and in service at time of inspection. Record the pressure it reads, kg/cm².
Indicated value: 8.25 kg/cm²
